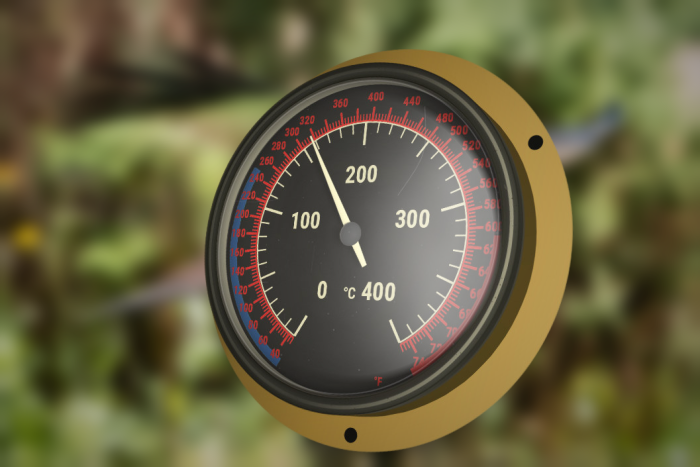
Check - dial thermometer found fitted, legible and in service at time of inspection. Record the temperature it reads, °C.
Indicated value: 160 °C
